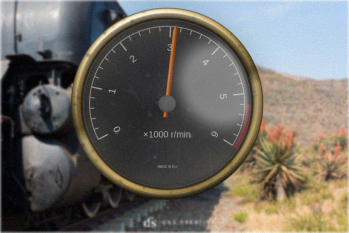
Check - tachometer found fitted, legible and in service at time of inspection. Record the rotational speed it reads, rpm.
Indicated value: 3100 rpm
